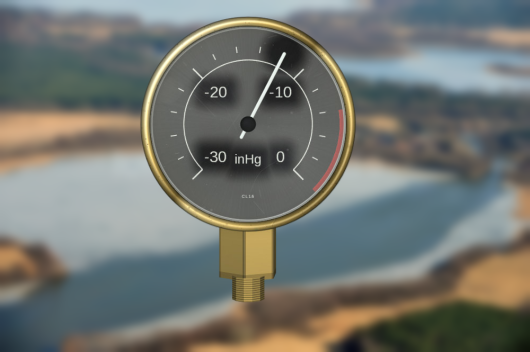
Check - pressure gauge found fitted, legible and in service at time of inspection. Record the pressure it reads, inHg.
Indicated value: -12 inHg
